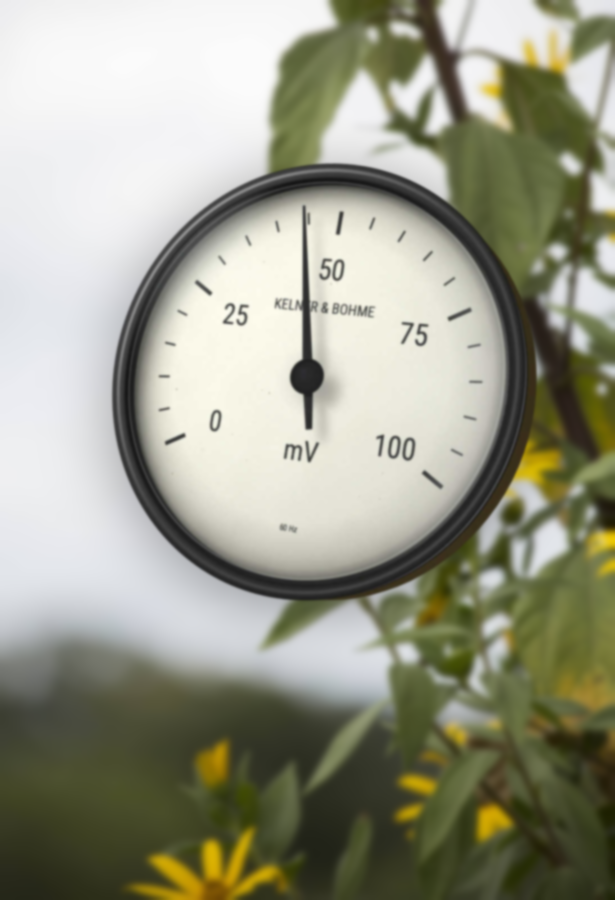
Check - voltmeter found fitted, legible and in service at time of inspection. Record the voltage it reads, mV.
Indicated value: 45 mV
